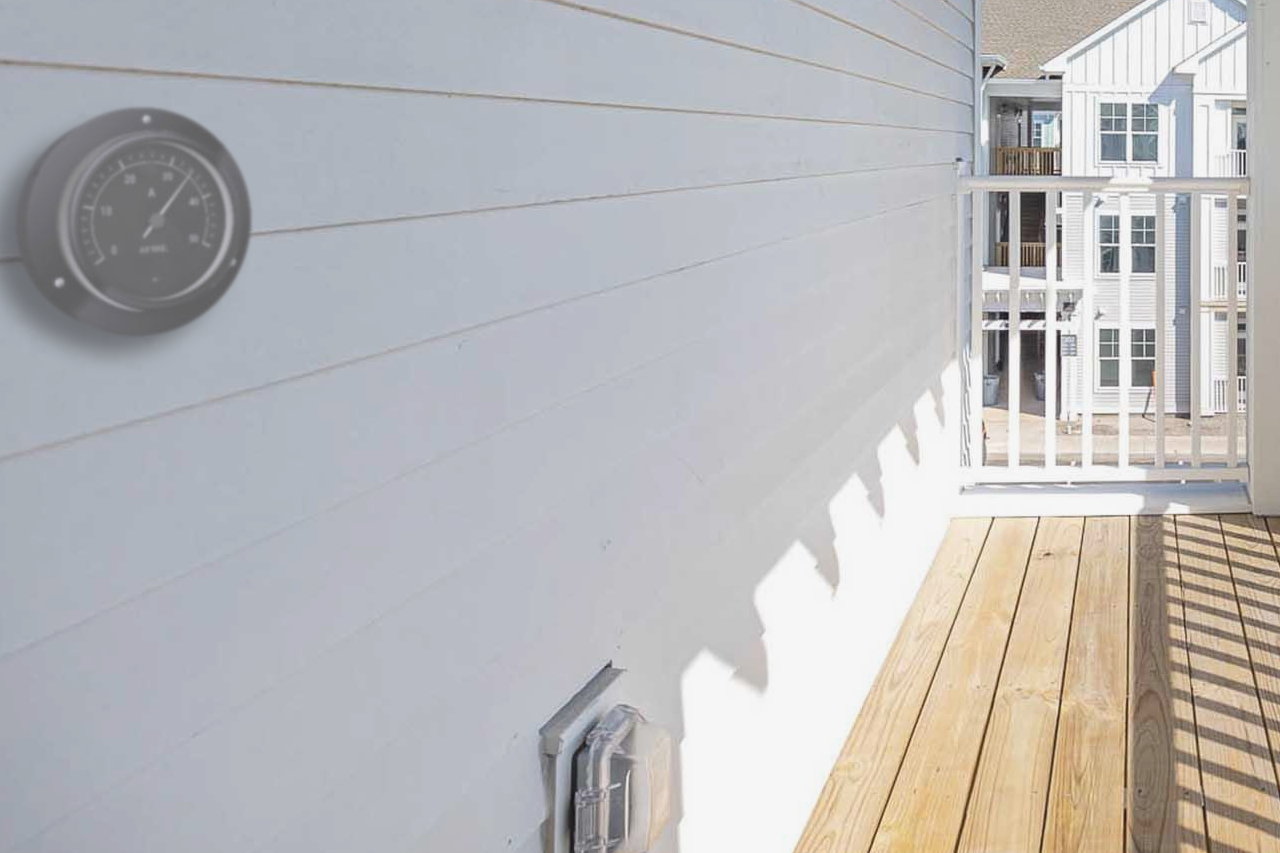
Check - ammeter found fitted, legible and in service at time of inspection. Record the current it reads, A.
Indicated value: 34 A
